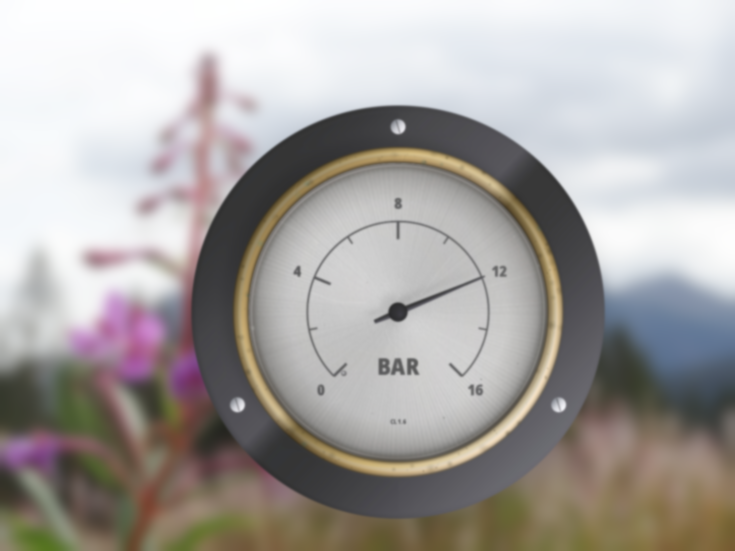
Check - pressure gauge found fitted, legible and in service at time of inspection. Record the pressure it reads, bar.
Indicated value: 12 bar
